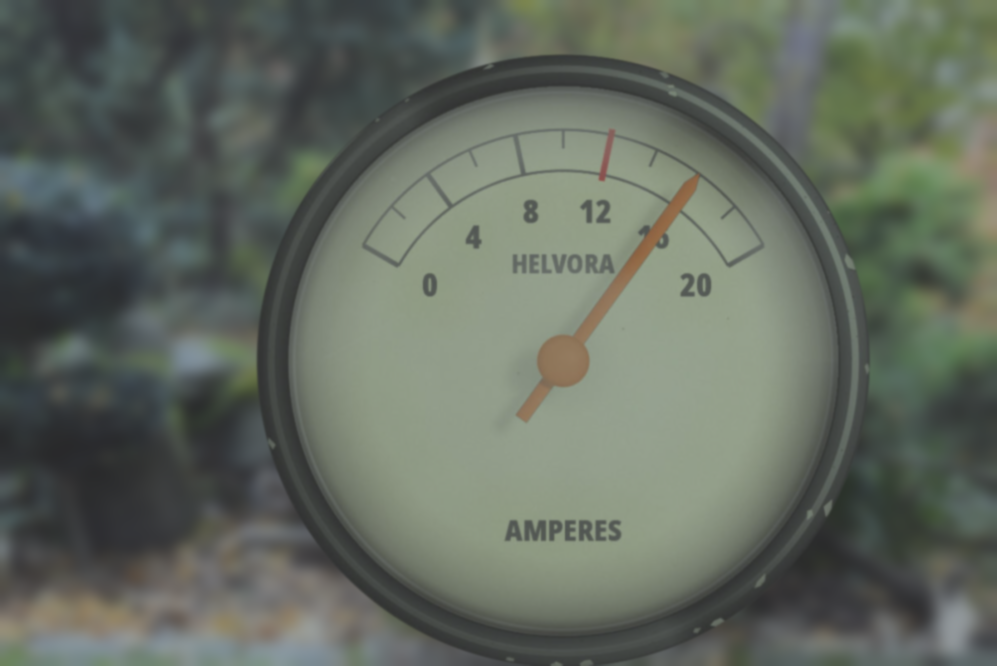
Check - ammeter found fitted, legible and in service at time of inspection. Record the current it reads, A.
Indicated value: 16 A
